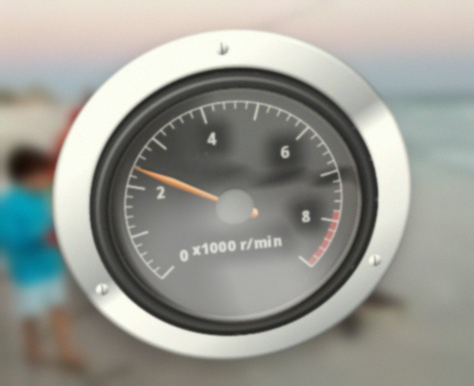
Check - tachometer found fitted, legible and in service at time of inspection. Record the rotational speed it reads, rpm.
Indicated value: 2400 rpm
